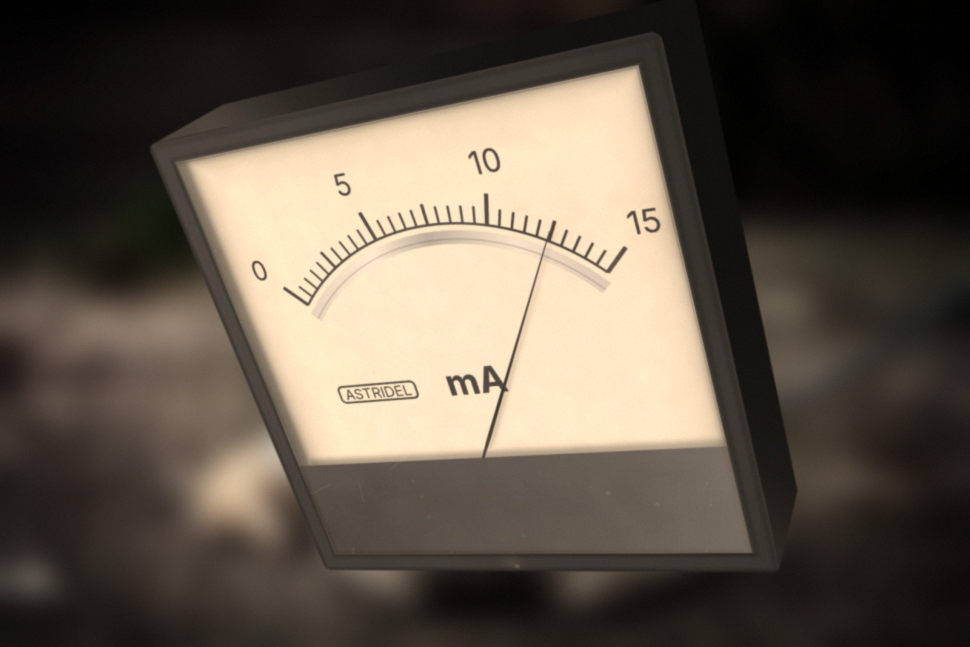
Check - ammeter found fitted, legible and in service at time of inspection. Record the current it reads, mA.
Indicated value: 12.5 mA
